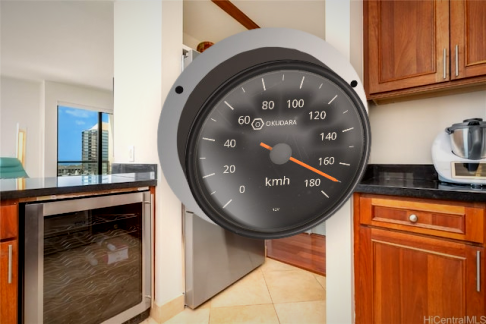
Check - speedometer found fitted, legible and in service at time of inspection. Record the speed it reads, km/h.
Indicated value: 170 km/h
